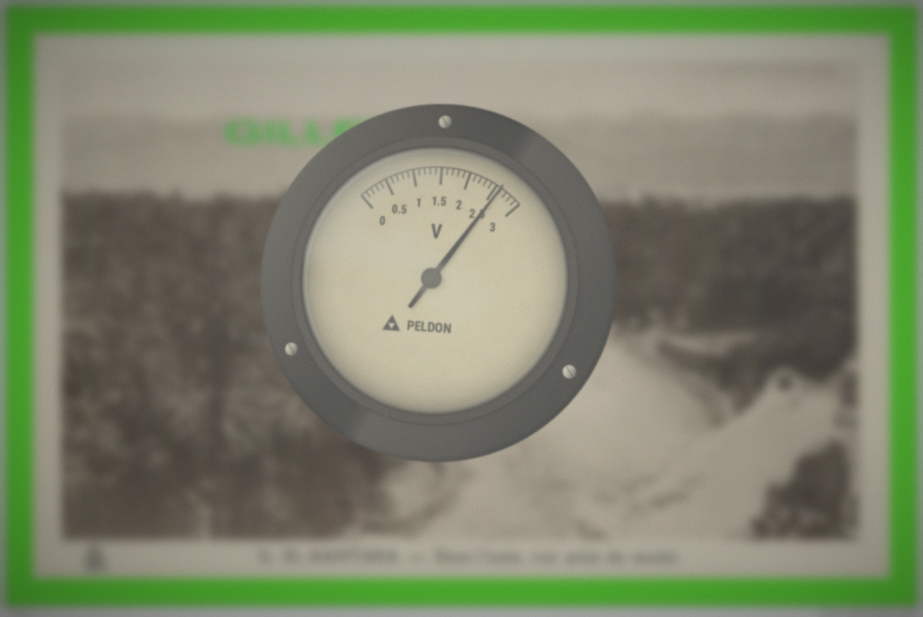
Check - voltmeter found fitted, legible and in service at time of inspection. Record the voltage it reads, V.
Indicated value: 2.6 V
